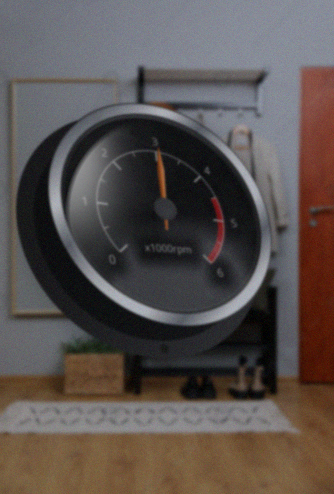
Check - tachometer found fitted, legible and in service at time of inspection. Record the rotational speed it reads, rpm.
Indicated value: 3000 rpm
